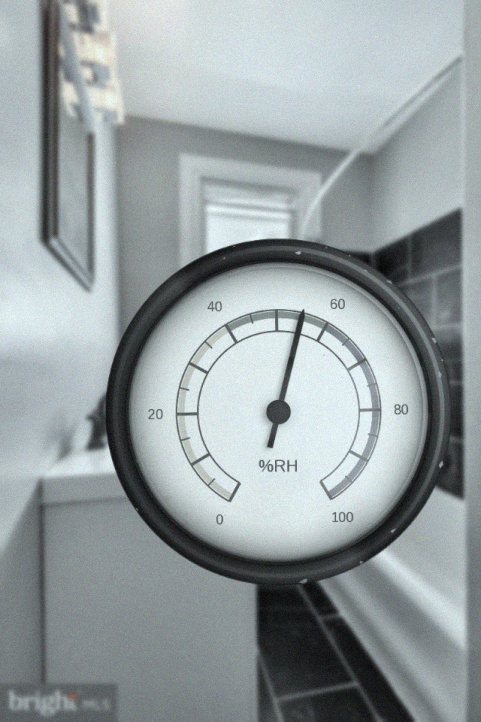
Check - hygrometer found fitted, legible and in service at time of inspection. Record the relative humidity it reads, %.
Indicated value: 55 %
